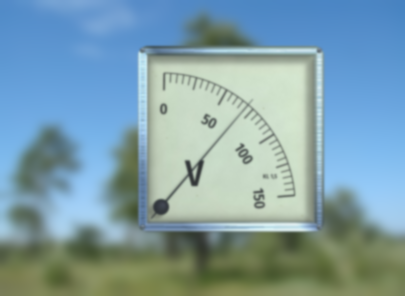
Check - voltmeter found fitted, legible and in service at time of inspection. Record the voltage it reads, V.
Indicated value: 70 V
